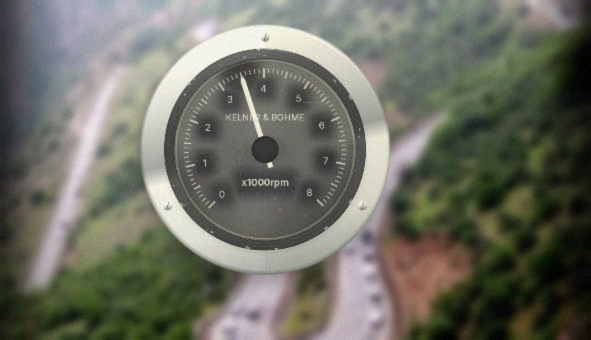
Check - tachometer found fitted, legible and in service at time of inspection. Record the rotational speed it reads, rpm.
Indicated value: 3500 rpm
